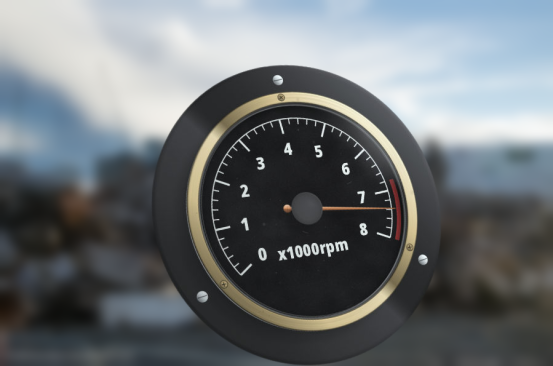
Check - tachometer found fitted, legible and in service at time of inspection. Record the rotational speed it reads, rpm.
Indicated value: 7400 rpm
